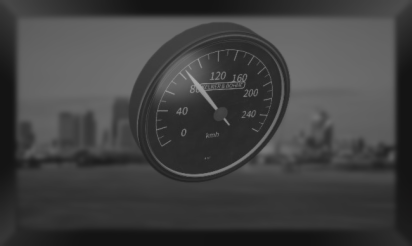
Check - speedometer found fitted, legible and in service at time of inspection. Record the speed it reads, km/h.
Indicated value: 85 km/h
